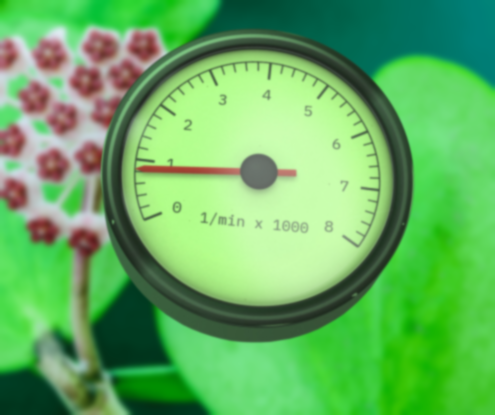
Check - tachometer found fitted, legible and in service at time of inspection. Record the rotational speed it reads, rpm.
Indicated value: 800 rpm
